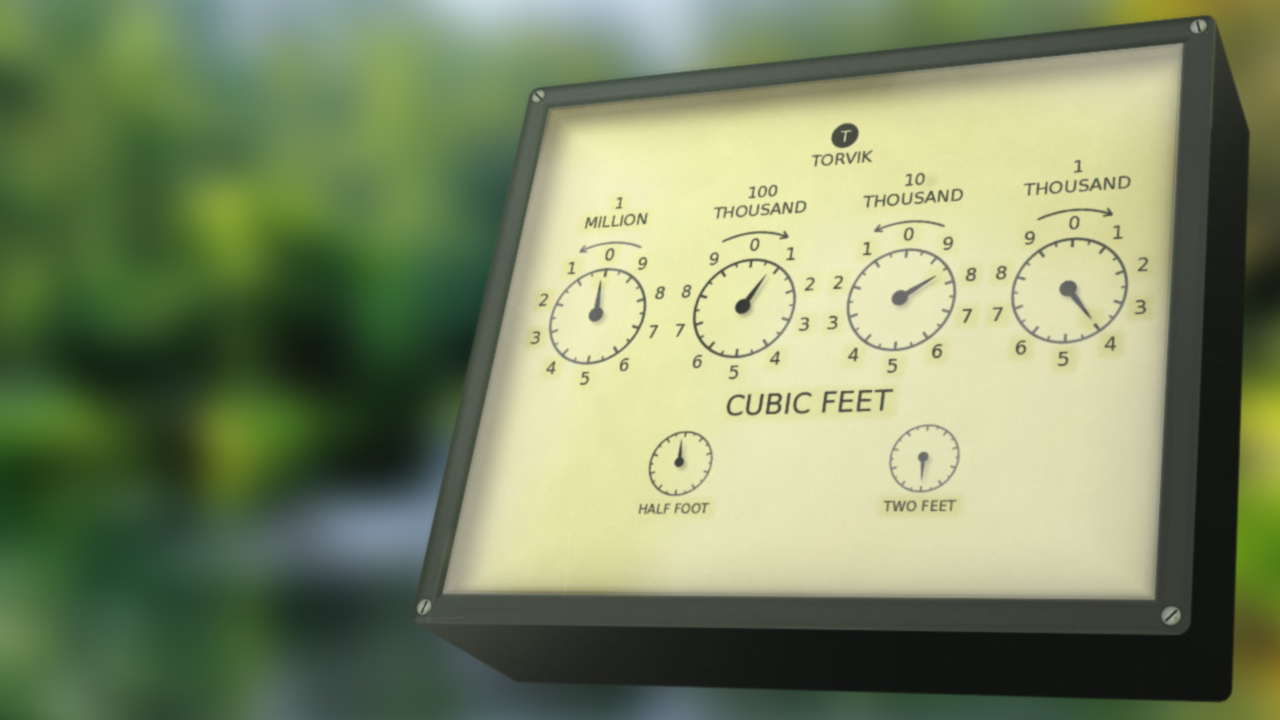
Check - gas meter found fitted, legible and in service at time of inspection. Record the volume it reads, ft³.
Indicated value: 8400 ft³
